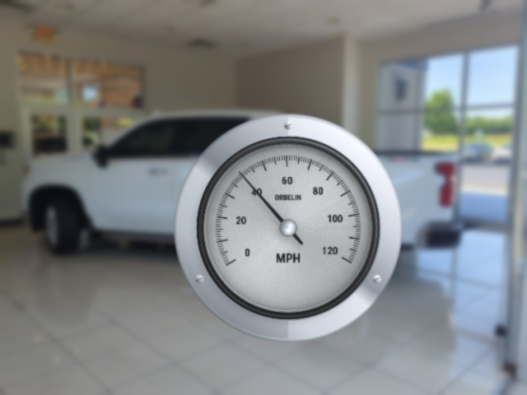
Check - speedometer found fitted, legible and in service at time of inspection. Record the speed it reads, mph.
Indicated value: 40 mph
